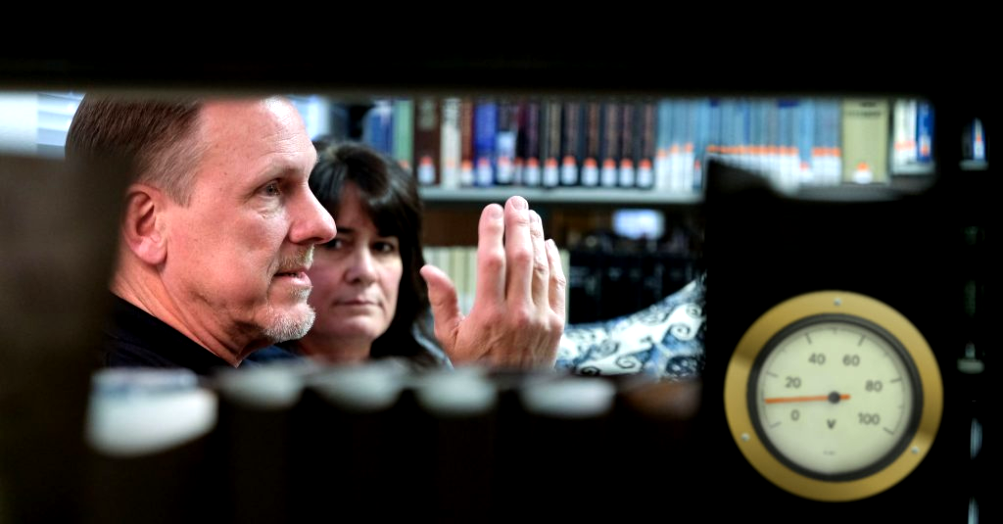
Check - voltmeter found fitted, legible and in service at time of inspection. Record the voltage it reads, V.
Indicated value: 10 V
